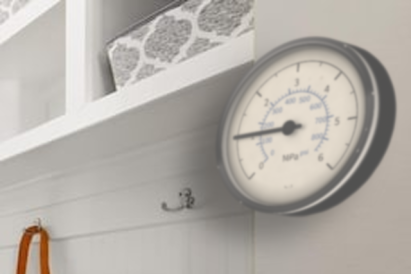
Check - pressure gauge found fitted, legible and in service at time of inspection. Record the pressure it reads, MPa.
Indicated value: 1 MPa
